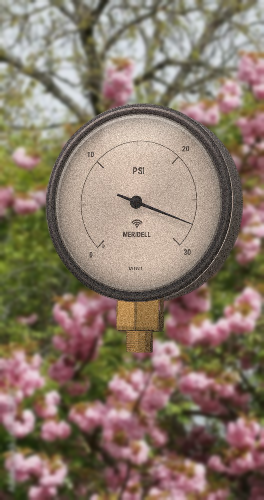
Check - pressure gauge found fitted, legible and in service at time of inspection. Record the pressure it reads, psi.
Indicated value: 27.5 psi
